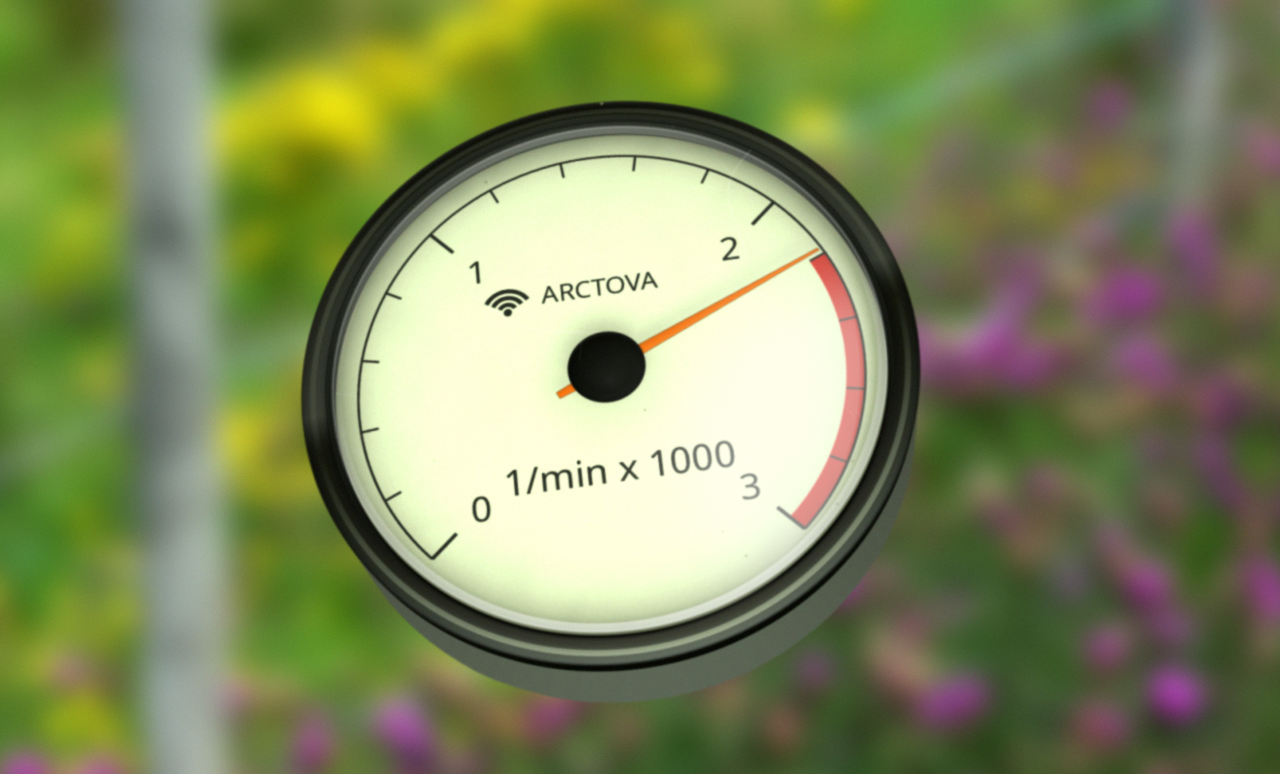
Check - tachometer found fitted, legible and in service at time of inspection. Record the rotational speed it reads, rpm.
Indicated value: 2200 rpm
